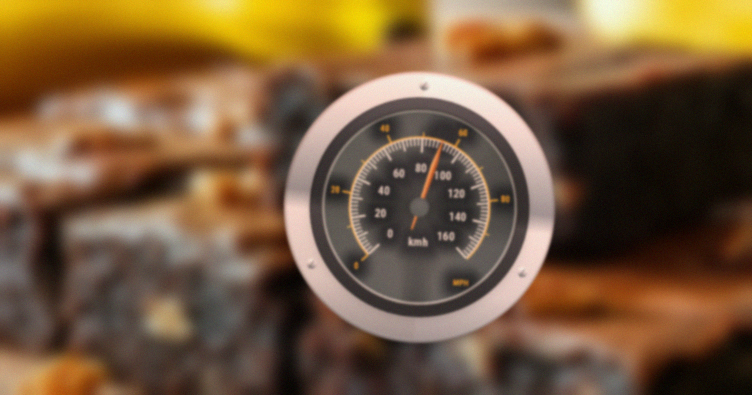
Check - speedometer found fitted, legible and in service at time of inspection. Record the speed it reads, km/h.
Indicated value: 90 km/h
